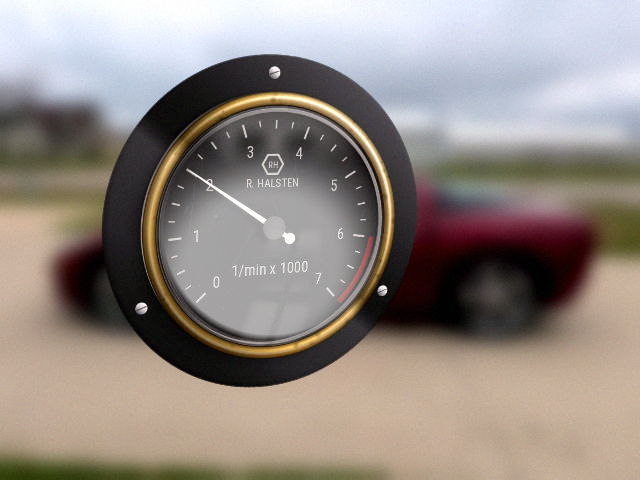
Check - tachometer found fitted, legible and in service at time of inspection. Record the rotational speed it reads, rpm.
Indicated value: 2000 rpm
